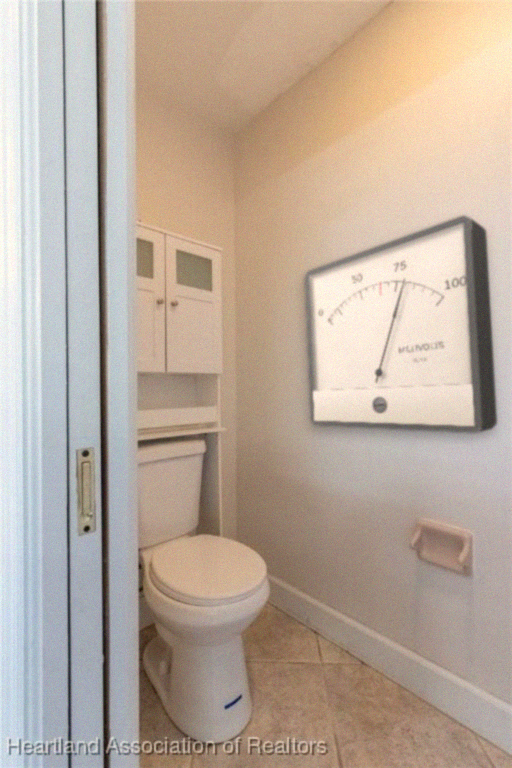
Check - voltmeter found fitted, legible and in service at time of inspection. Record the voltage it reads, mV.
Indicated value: 80 mV
